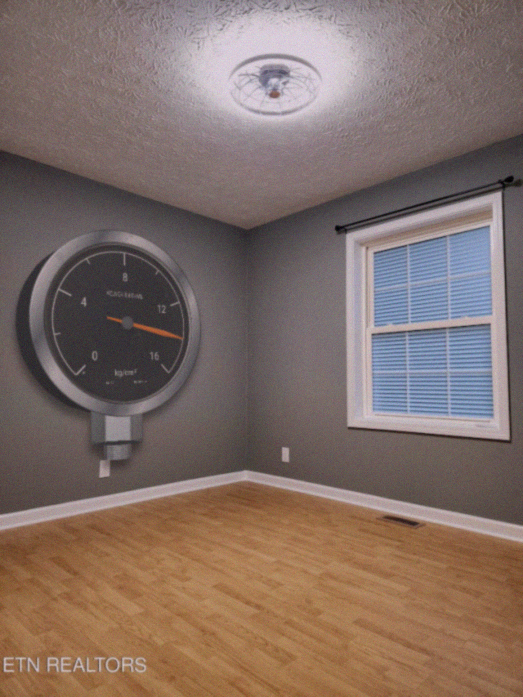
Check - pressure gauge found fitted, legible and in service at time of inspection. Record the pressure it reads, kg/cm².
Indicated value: 14 kg/cm²
